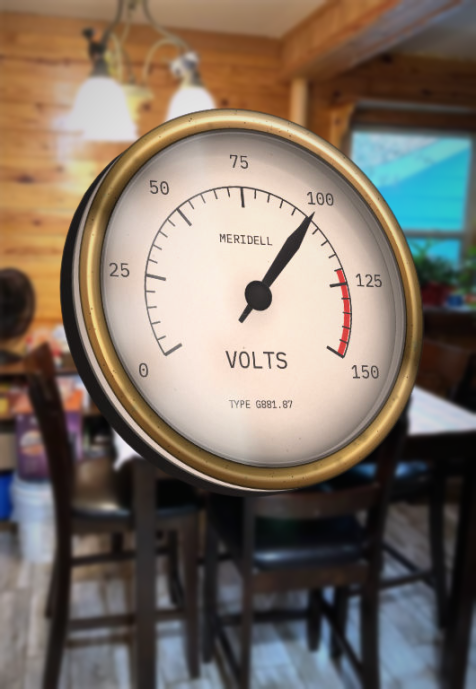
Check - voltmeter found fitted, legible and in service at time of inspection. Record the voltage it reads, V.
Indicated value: 100 V
